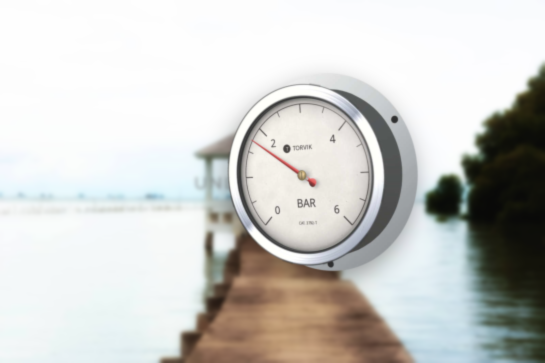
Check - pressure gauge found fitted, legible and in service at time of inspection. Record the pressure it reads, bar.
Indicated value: 1.75 bar
